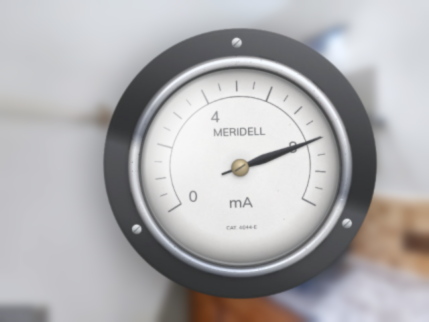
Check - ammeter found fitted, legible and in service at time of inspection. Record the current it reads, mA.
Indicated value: 8 mA
